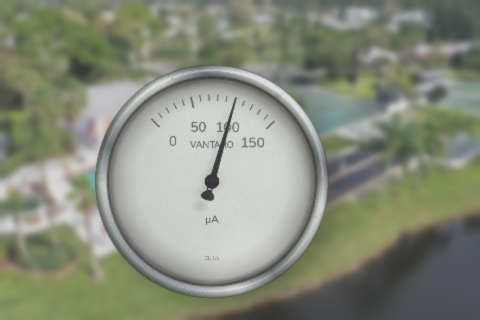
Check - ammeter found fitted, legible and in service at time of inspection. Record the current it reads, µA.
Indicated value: 100 µA
